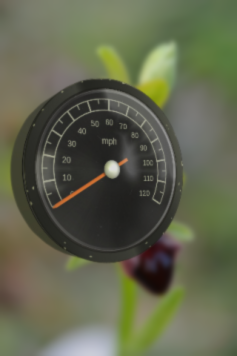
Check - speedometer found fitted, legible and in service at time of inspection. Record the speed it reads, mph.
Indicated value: 0 mph
